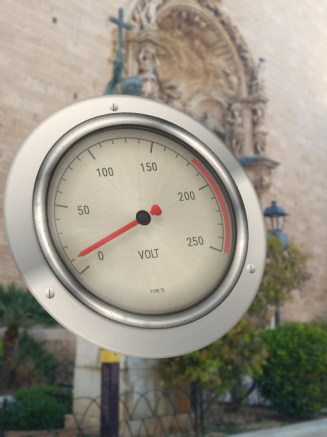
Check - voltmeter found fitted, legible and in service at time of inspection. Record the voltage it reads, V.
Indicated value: 10 V
